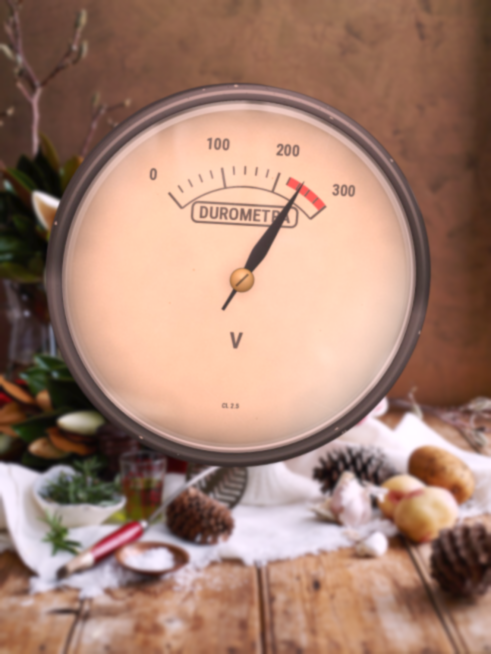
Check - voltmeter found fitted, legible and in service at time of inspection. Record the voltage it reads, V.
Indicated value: 240 V
